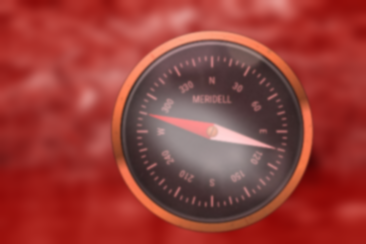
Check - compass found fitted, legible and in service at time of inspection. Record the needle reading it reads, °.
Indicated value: 285 °
